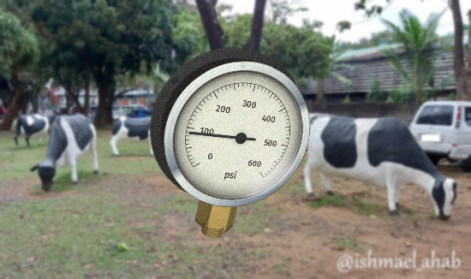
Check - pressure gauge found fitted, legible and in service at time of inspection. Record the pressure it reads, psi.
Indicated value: 90 psi
